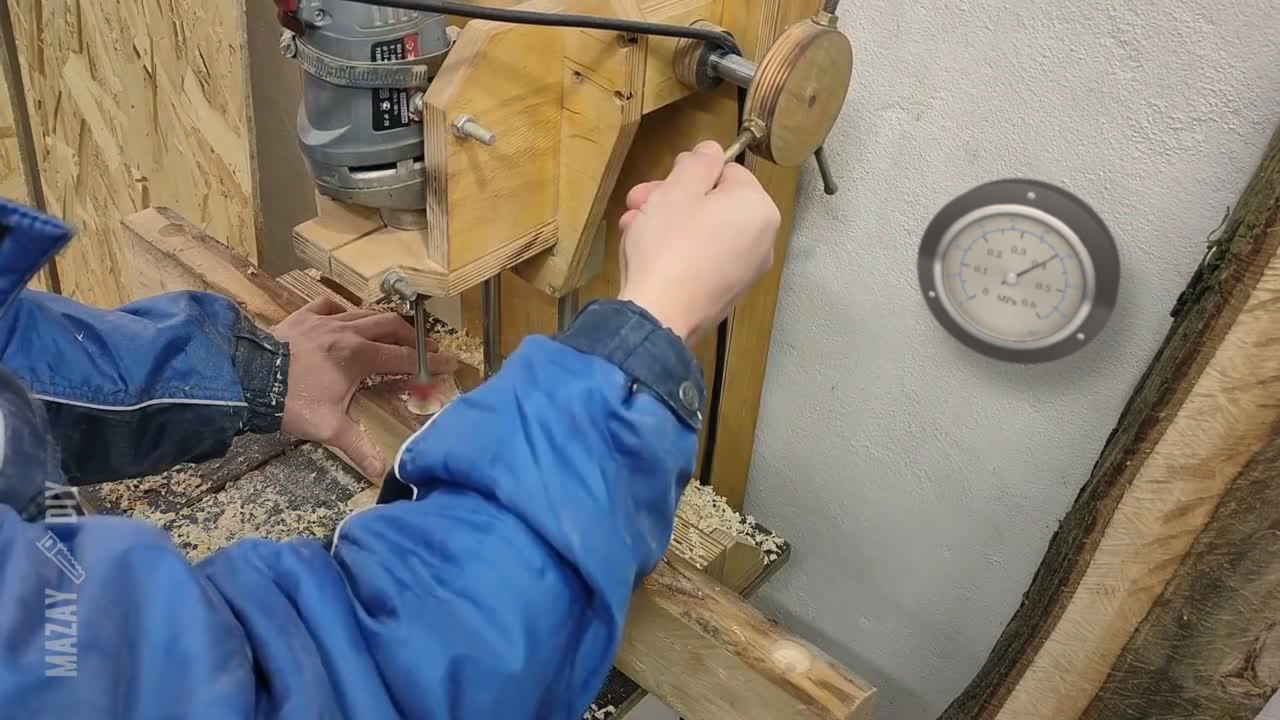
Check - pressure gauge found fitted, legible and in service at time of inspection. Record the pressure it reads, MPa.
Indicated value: 0.4 MPa
